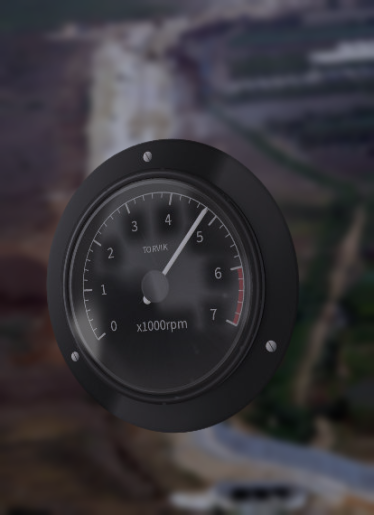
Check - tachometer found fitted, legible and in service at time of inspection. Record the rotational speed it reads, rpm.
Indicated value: 4800 rpm
